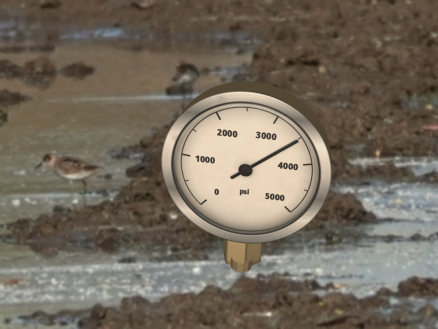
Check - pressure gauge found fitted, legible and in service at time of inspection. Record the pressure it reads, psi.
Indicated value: 3500 psi
